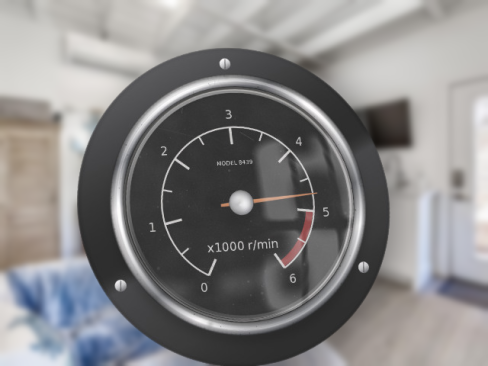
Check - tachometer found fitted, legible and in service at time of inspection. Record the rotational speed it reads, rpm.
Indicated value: 4750 rpm
